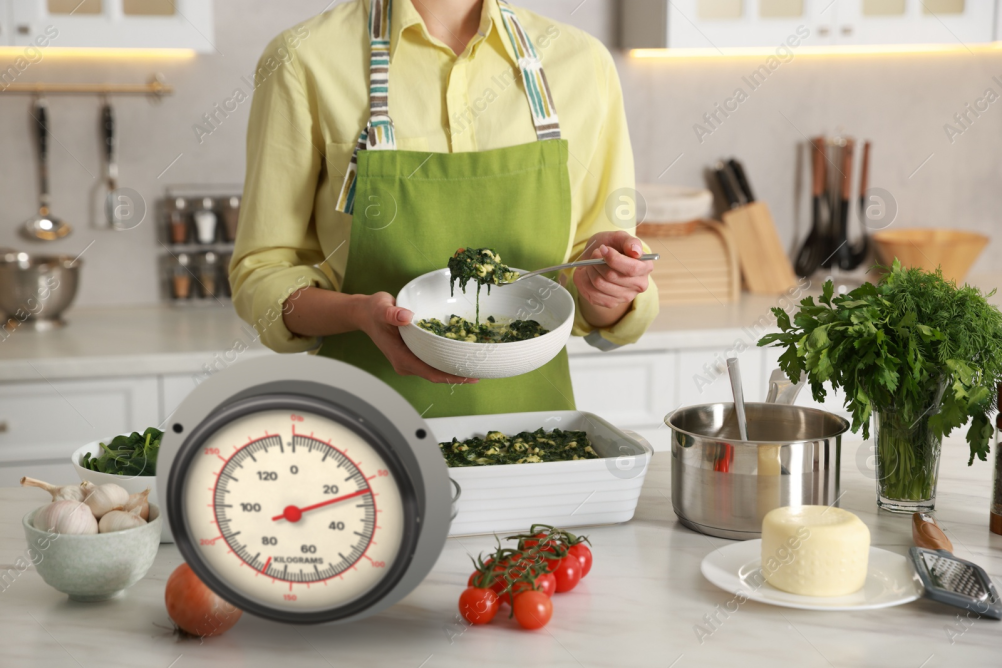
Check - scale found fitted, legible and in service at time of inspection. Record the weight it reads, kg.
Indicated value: 25 kg
